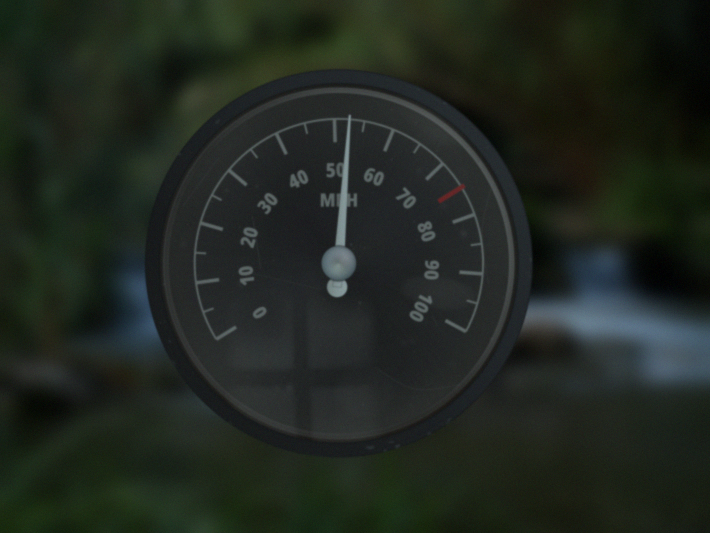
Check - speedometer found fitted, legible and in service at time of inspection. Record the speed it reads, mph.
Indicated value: 52.5 mph
